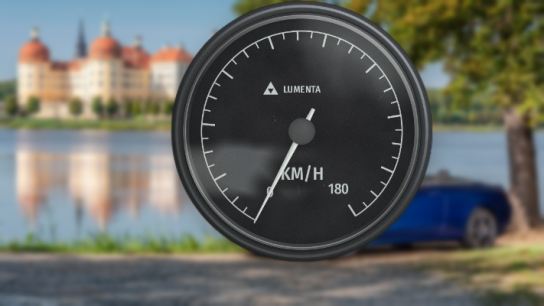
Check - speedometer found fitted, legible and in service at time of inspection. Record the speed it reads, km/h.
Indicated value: 0 km/h
